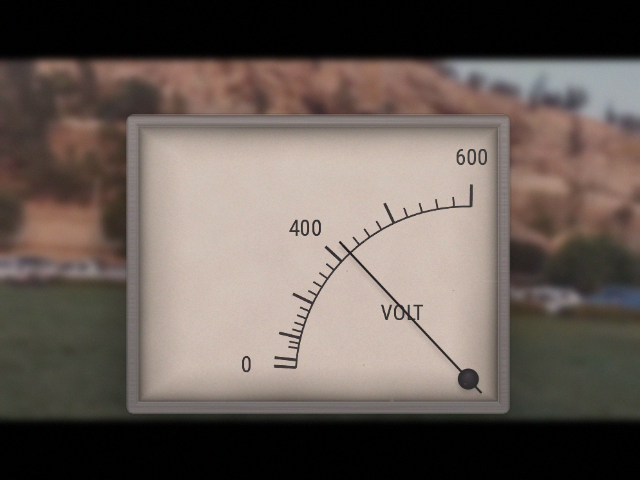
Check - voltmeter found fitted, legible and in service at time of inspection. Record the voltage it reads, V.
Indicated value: 420 V
